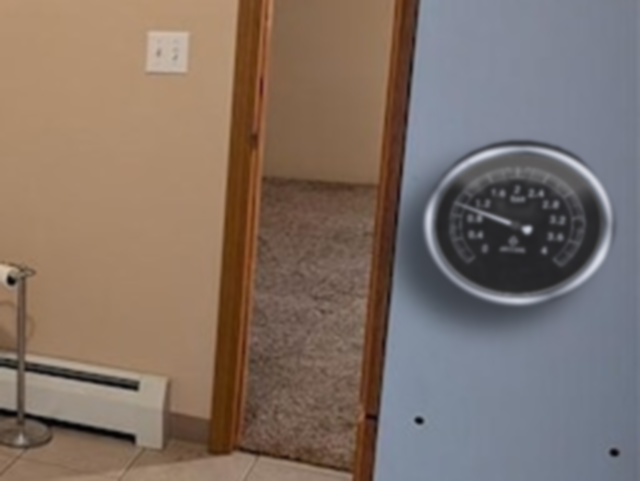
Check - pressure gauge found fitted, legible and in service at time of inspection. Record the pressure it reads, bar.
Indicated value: 1 bar
